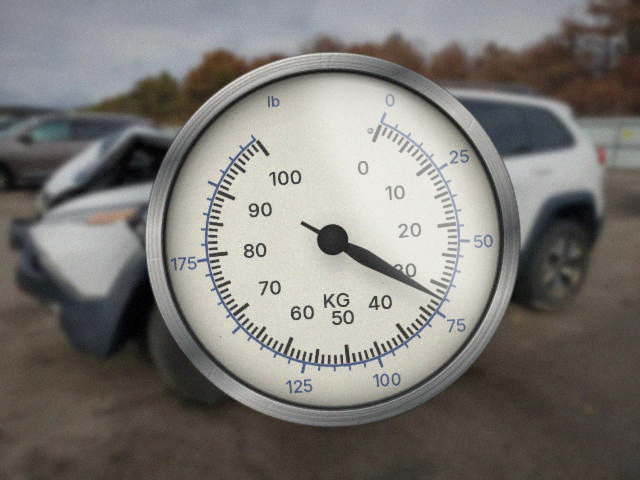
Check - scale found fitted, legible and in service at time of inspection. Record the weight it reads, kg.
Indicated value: 32 kg
